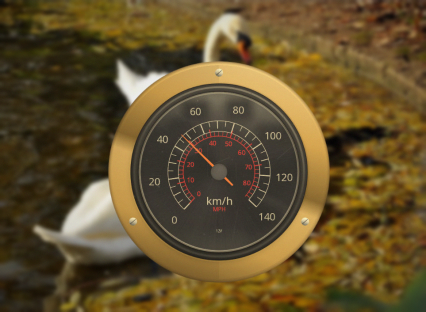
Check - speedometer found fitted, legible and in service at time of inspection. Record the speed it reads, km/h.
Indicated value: 47.5 km/h
